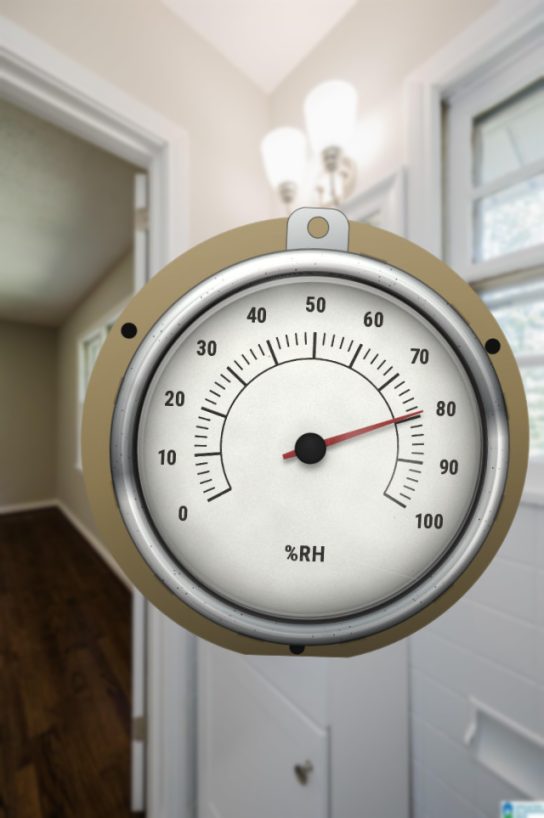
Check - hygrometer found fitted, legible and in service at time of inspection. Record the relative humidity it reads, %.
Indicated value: 79 %
